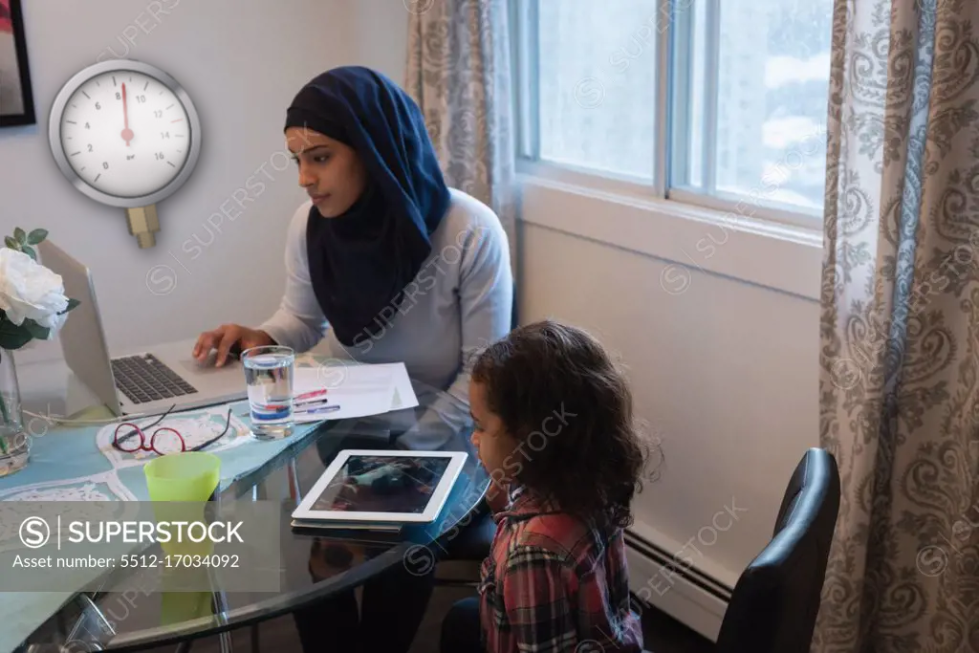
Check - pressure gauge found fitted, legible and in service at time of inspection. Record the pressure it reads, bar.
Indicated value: 8.5 bar
